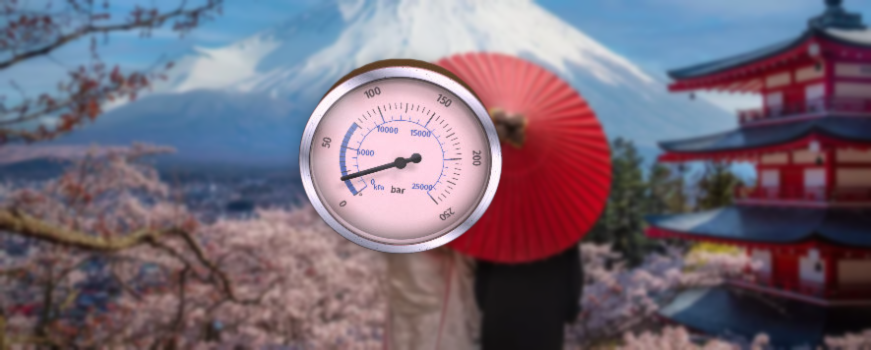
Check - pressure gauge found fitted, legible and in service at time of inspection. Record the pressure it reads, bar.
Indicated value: 20 bar
